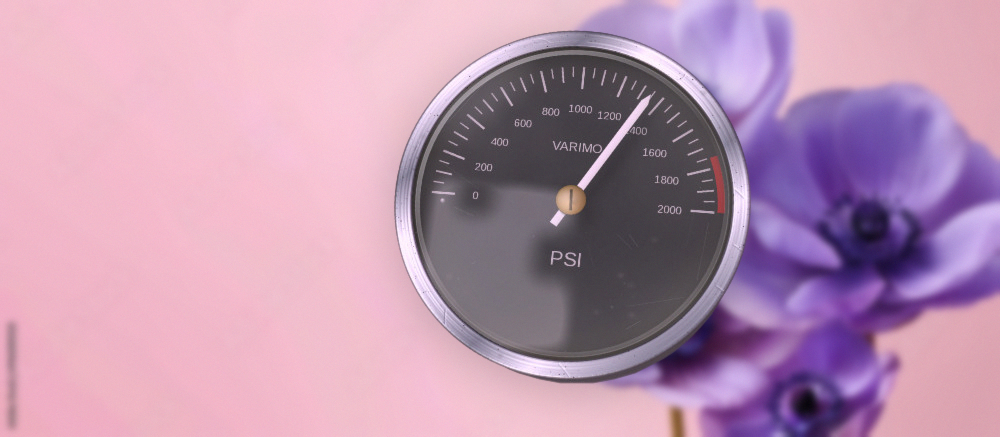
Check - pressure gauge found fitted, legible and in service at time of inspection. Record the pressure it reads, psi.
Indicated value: 1350 psi
